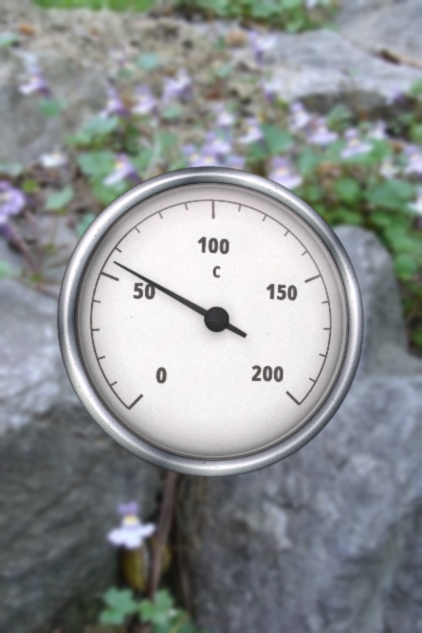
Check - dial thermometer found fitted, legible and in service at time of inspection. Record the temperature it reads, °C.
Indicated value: 55 °C
